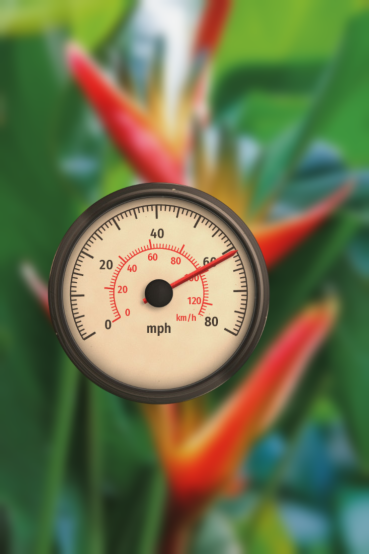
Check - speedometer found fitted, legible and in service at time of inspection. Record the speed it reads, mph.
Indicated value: 61 mph
